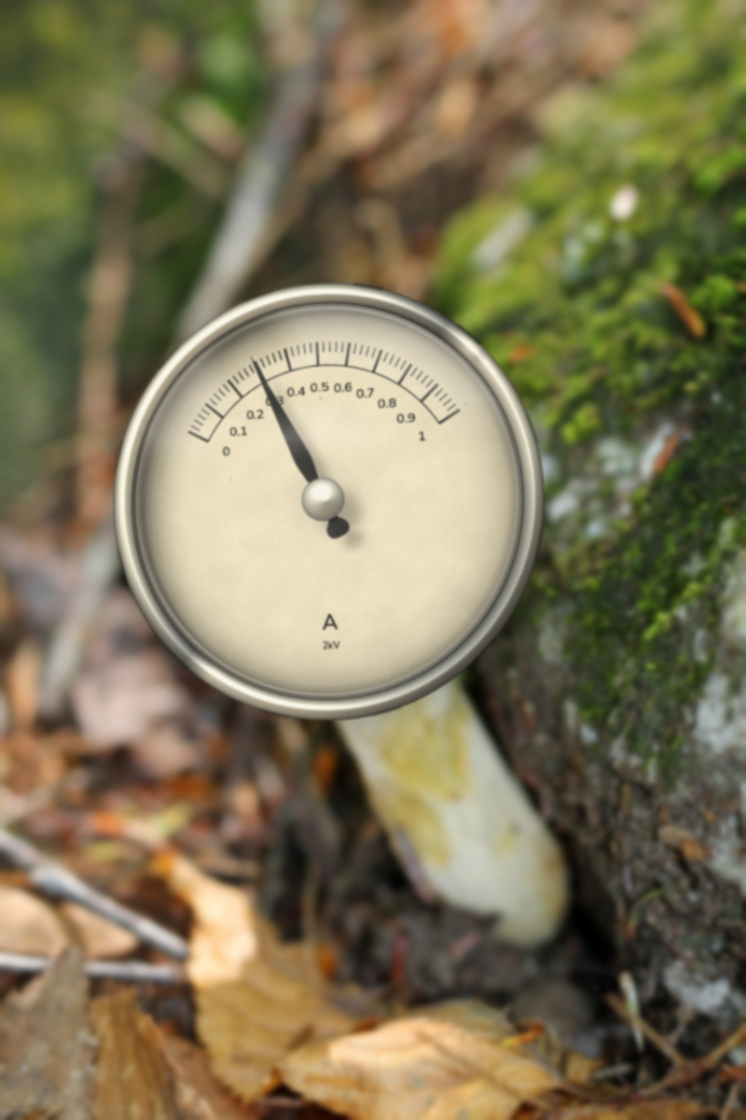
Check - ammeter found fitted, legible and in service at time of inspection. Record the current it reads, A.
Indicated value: 0.3 A
